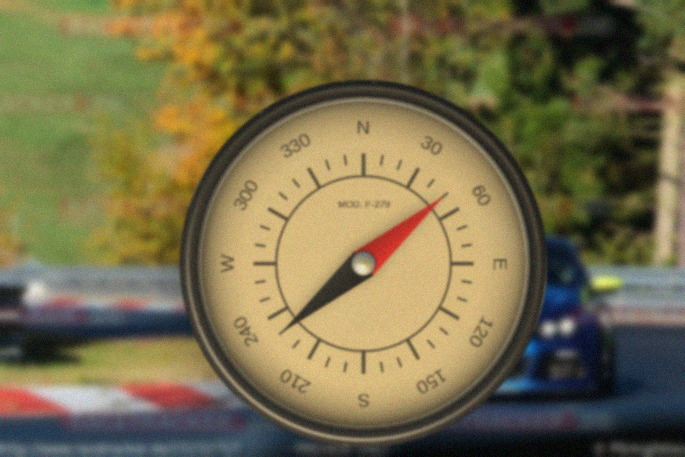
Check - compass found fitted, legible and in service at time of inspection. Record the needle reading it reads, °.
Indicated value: 50 °
